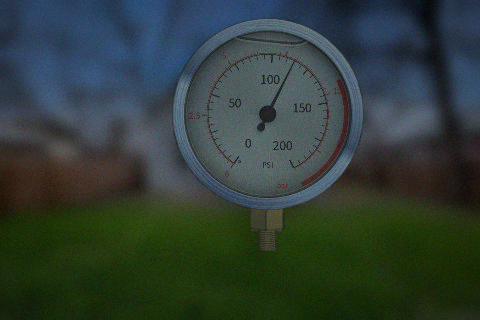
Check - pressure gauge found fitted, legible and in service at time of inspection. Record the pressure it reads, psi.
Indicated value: 115 psi
